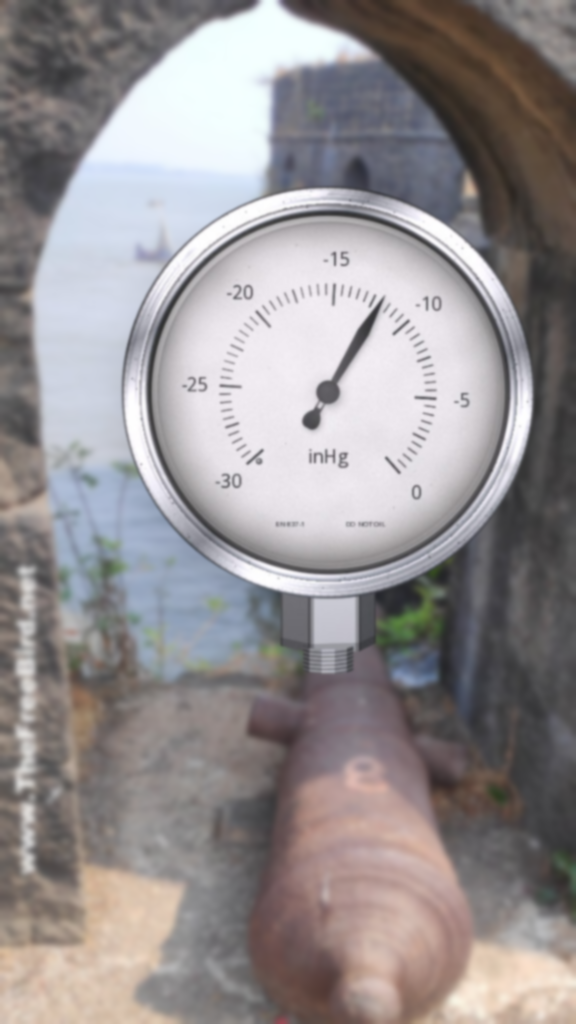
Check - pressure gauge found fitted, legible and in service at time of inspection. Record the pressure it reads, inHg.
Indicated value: -12 inHg
